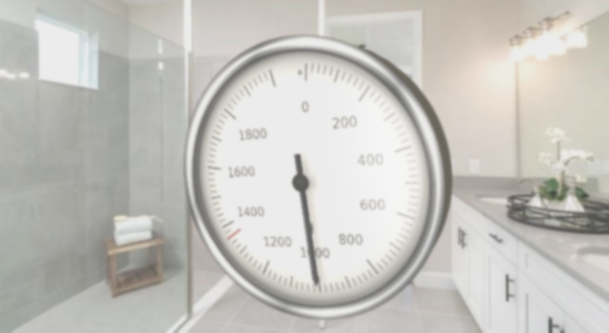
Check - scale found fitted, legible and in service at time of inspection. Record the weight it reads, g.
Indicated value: 1000 g
